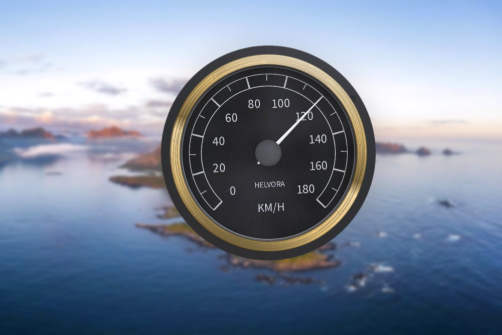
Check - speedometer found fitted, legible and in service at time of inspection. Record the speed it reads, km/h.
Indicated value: 120 km/h
